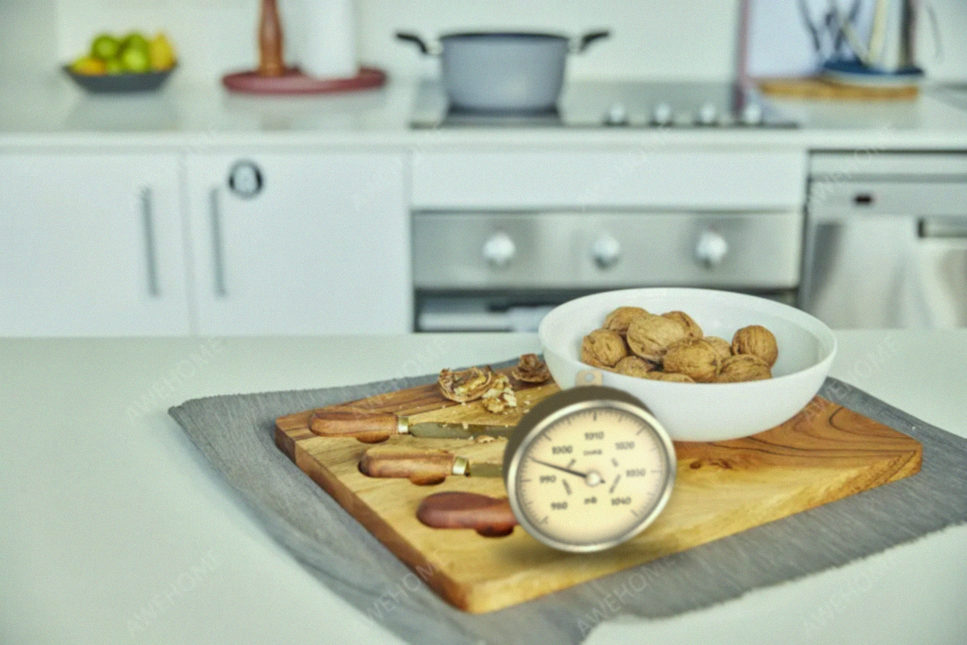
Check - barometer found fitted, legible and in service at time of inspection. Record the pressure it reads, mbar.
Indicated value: 995 mbar
